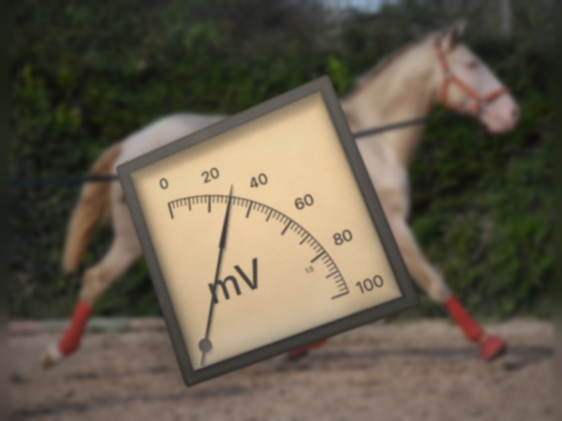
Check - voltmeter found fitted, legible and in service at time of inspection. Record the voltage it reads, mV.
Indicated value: 30 mV
